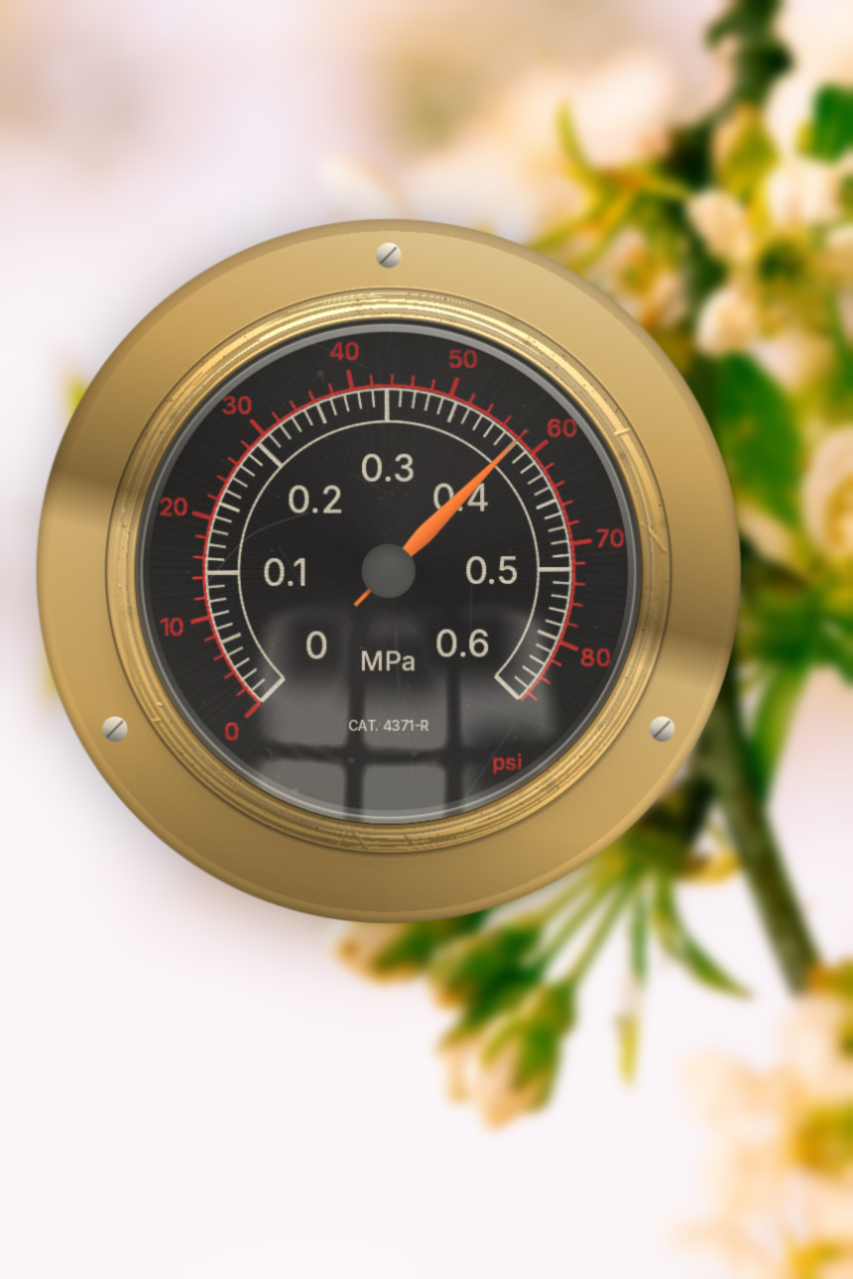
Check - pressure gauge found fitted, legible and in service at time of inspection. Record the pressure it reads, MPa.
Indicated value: 0.4 MPa
